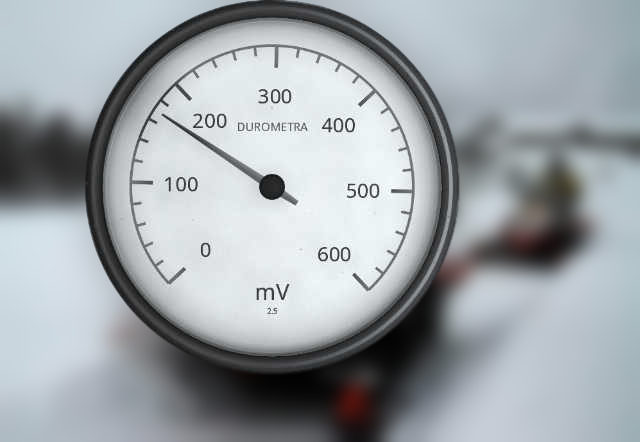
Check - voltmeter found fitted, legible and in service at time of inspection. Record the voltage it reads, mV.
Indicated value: 170 mV
